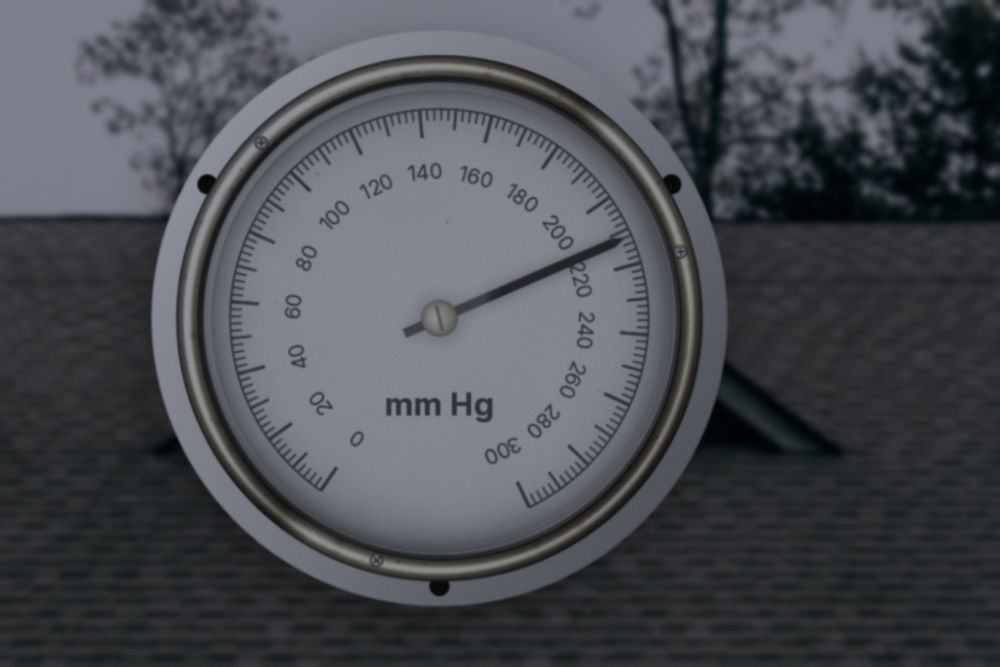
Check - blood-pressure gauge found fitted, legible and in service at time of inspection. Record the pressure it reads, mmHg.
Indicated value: 212 mmHg
